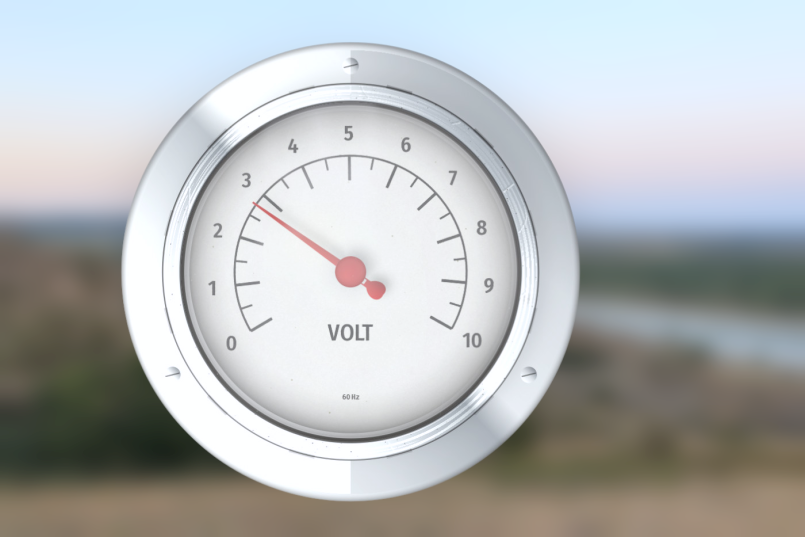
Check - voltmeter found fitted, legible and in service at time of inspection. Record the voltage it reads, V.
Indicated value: 2.75 V
